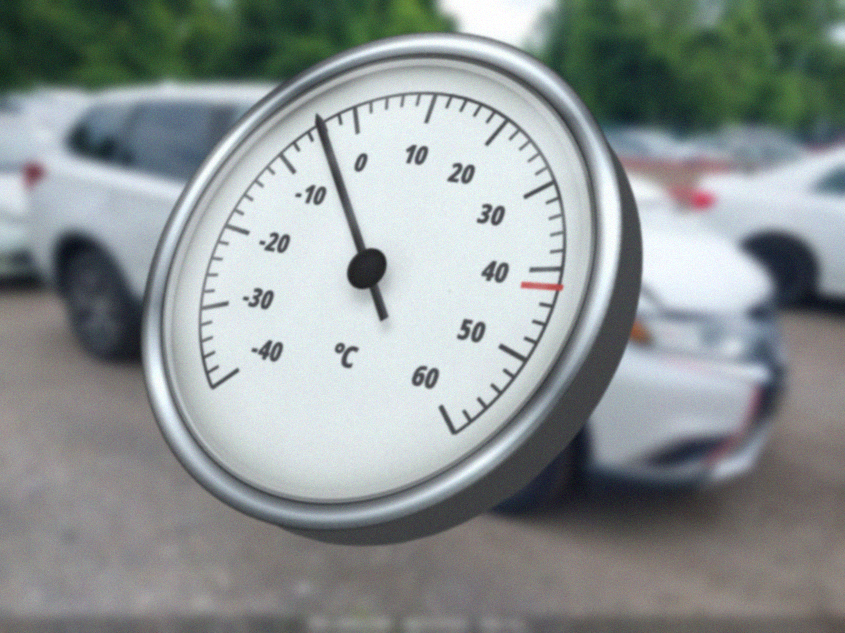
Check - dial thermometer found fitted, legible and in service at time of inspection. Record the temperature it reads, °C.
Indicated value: -4 °C
